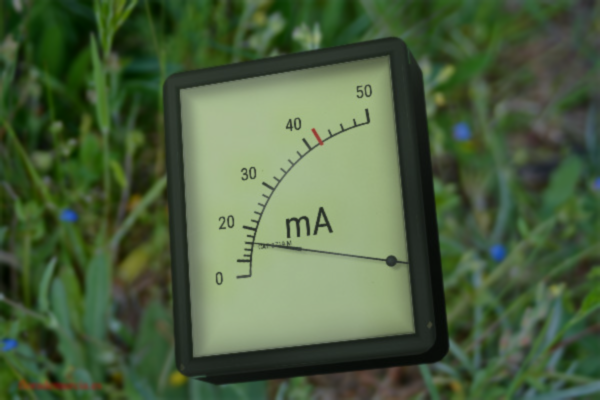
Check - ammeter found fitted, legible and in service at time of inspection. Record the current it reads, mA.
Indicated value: 16 mA
